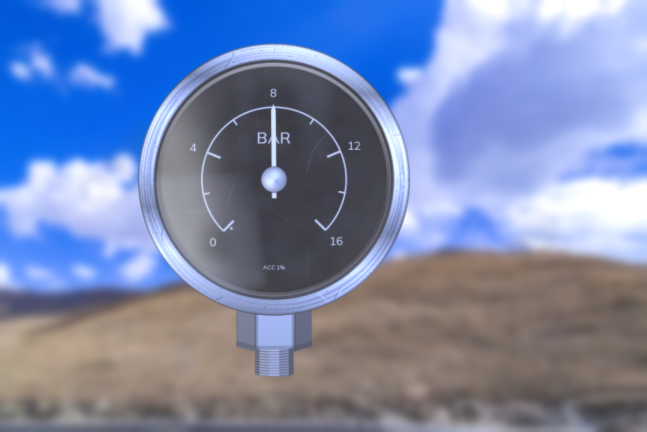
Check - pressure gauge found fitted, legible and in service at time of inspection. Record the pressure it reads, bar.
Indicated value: 8 bar
